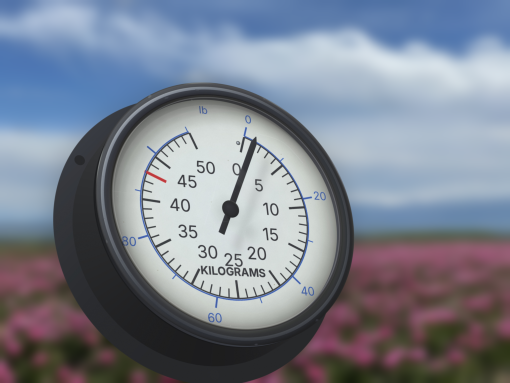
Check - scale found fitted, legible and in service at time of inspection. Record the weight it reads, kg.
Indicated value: 1 kg
